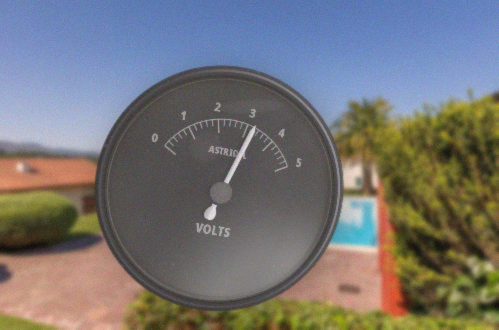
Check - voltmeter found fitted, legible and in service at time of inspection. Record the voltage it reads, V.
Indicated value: 3.2 V
